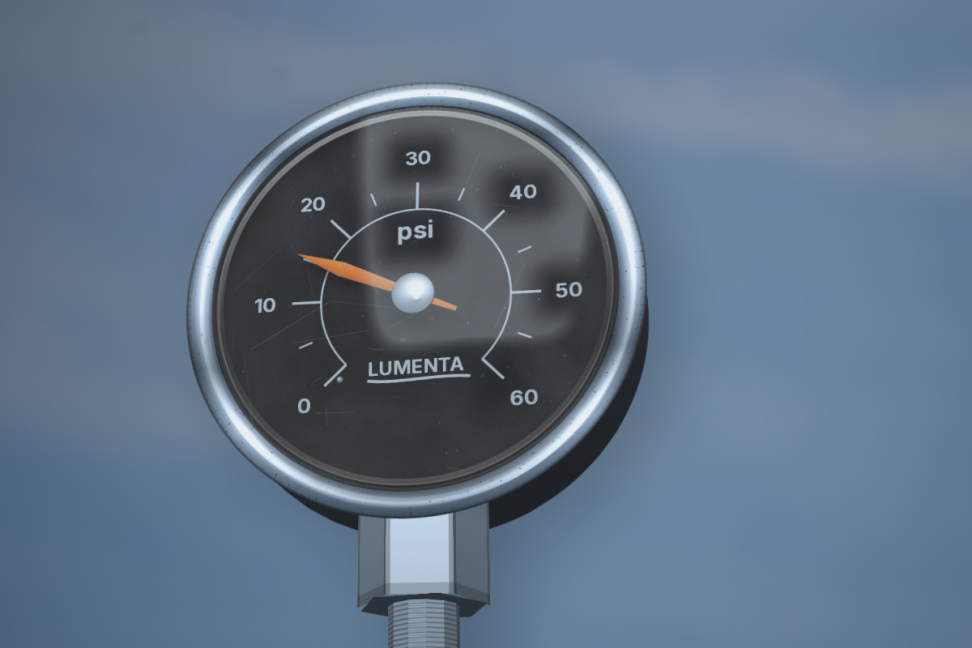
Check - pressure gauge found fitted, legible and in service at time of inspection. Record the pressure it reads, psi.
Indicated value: 15 psi
